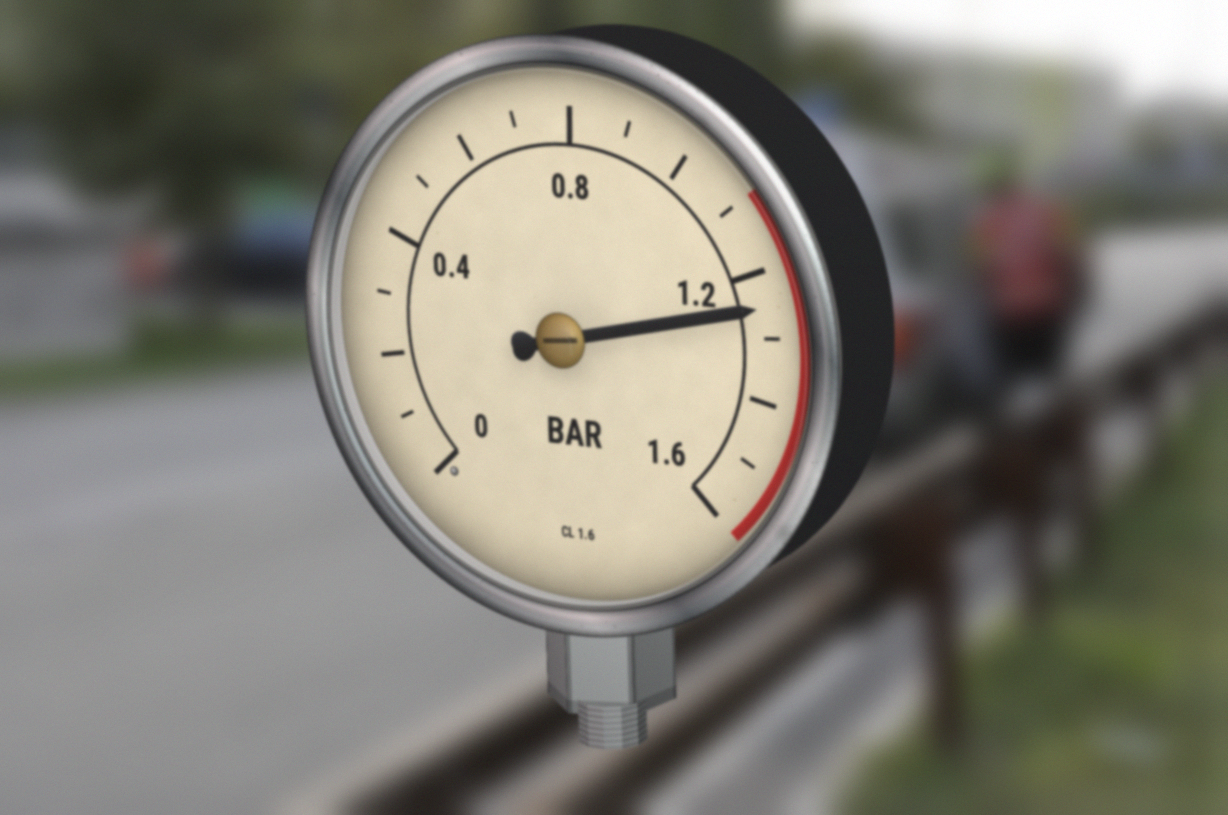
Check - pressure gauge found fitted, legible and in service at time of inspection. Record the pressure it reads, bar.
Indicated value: 1.25 bar
